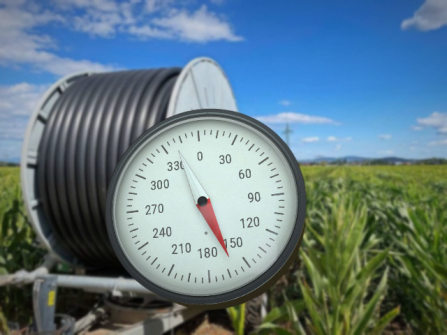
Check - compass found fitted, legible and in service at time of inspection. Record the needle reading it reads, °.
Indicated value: 160 °
